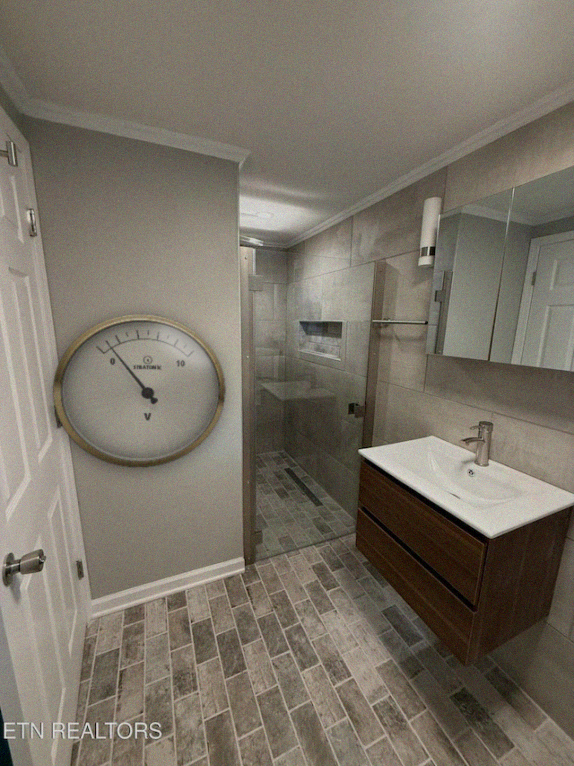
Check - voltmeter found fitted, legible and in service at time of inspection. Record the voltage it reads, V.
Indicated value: 1 V
